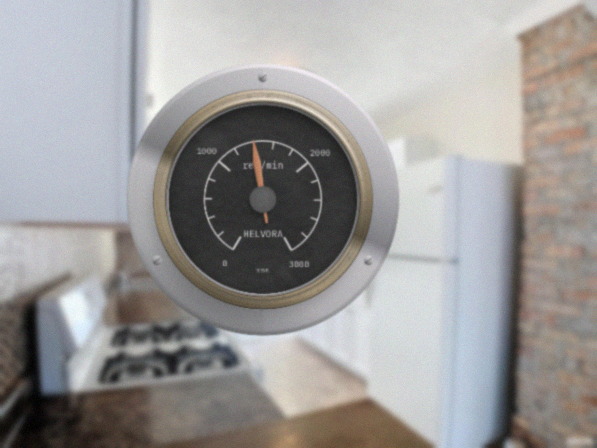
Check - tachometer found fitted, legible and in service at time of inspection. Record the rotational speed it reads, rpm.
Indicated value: 1400 rpm
